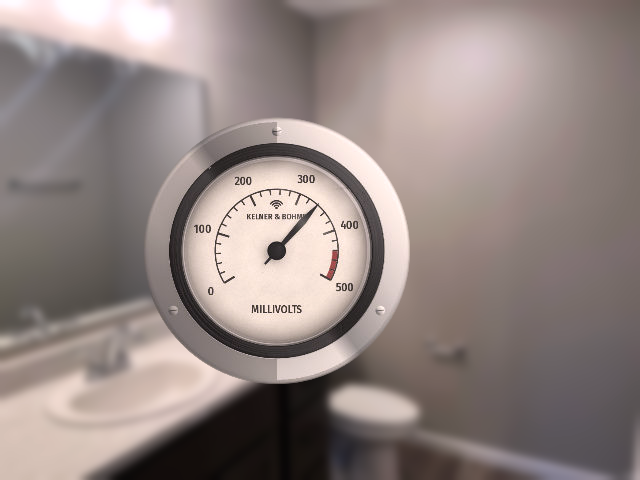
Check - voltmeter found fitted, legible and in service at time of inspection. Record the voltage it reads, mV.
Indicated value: 340 mV
